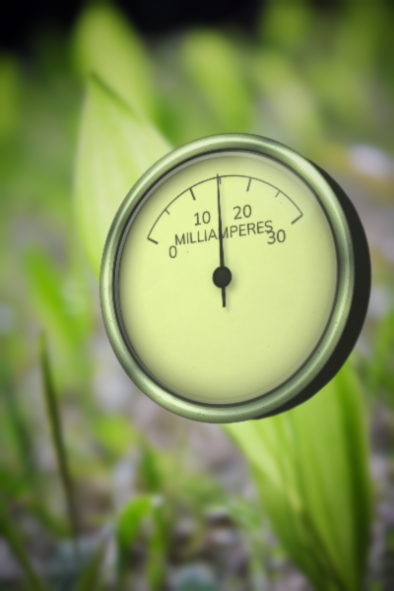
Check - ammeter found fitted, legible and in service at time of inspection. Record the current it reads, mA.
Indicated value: 15 mA
